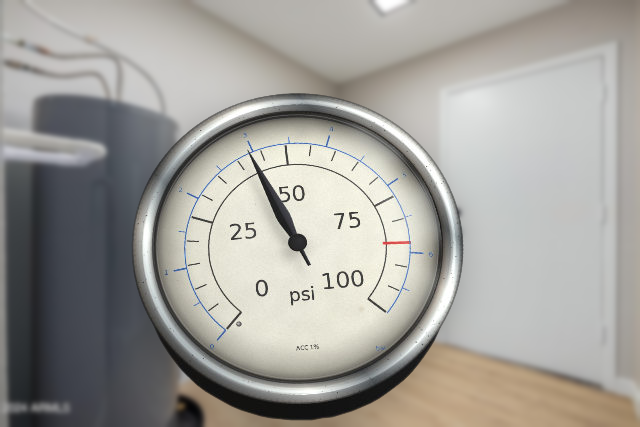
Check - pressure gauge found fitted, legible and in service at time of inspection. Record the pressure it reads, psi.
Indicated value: 42.5 psi
